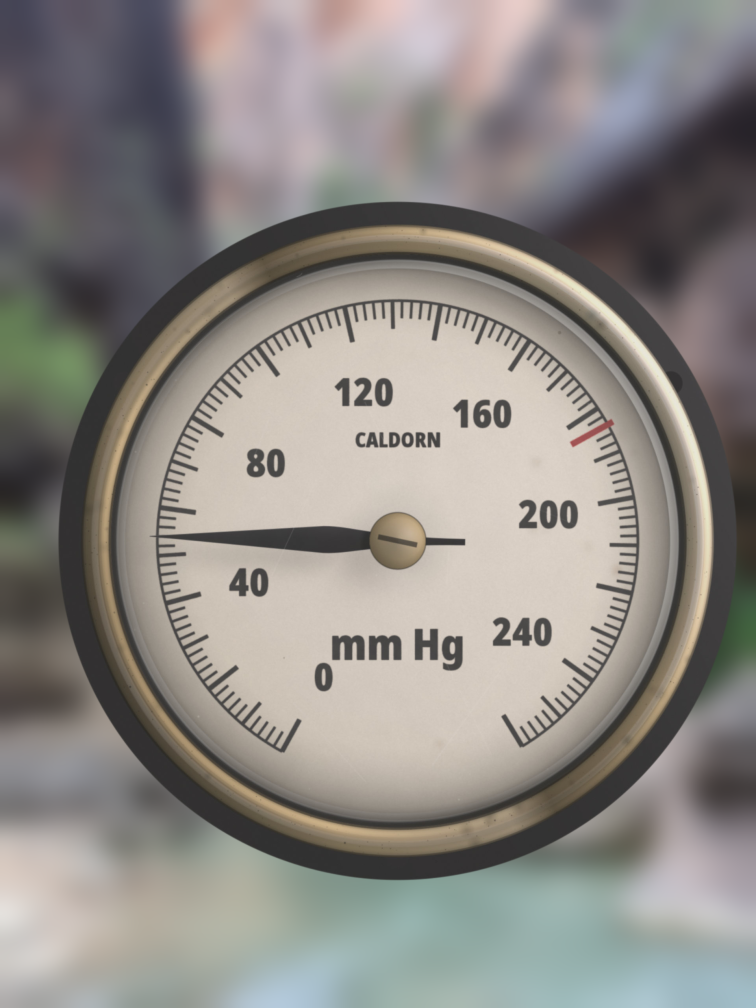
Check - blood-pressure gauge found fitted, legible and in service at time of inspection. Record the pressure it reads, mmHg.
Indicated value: 54 mmHg
